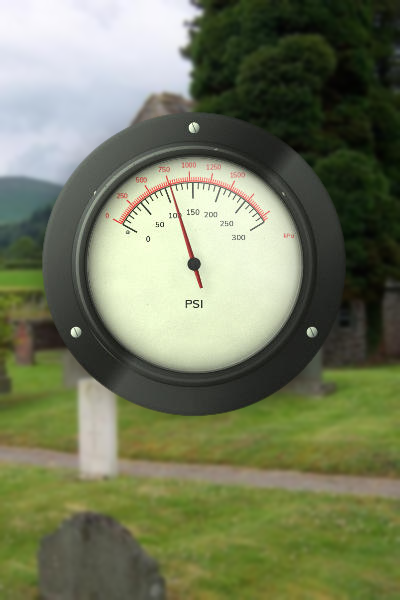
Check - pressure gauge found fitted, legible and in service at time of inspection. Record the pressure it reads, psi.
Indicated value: 110 psi
